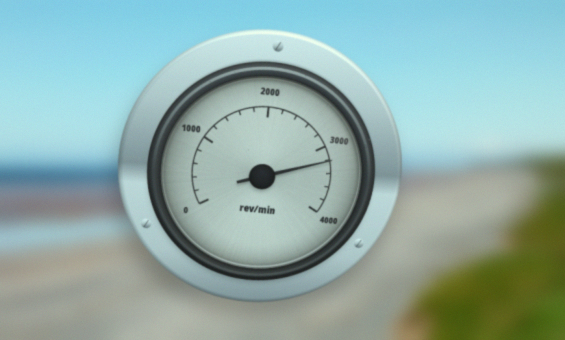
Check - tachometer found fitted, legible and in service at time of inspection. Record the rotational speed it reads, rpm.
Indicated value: 3200 rpm
